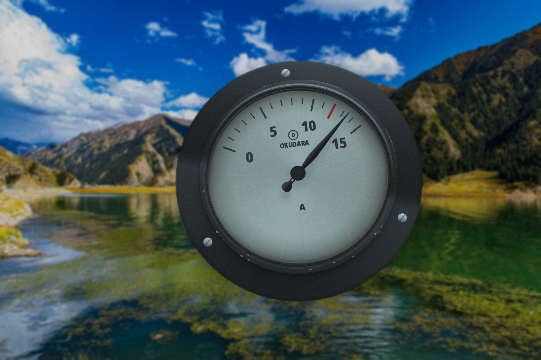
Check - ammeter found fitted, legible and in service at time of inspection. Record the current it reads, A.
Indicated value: 13.5 A
